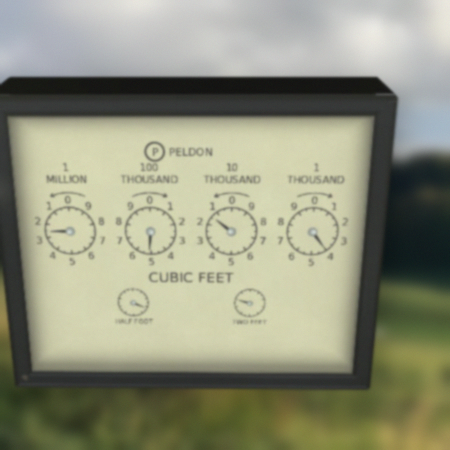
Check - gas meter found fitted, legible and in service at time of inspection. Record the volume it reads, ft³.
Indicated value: 251400 ft³
